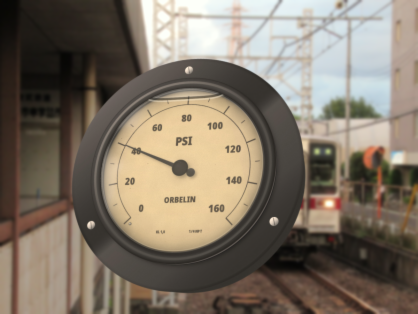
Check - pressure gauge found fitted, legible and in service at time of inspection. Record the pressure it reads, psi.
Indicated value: 40 psi
